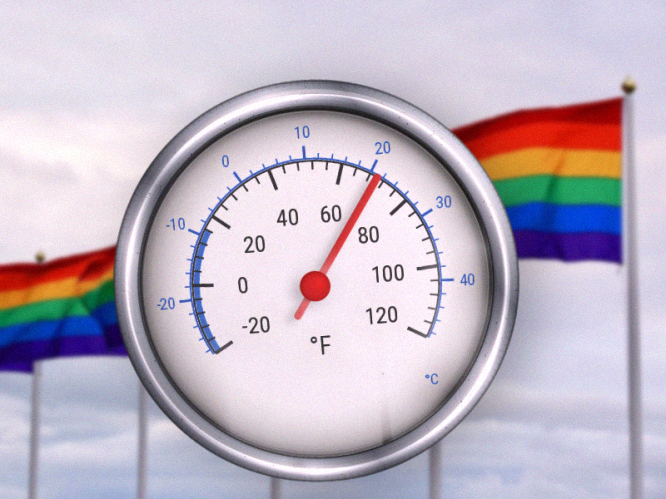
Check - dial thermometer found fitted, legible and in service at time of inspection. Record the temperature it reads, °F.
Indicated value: 70 °F
